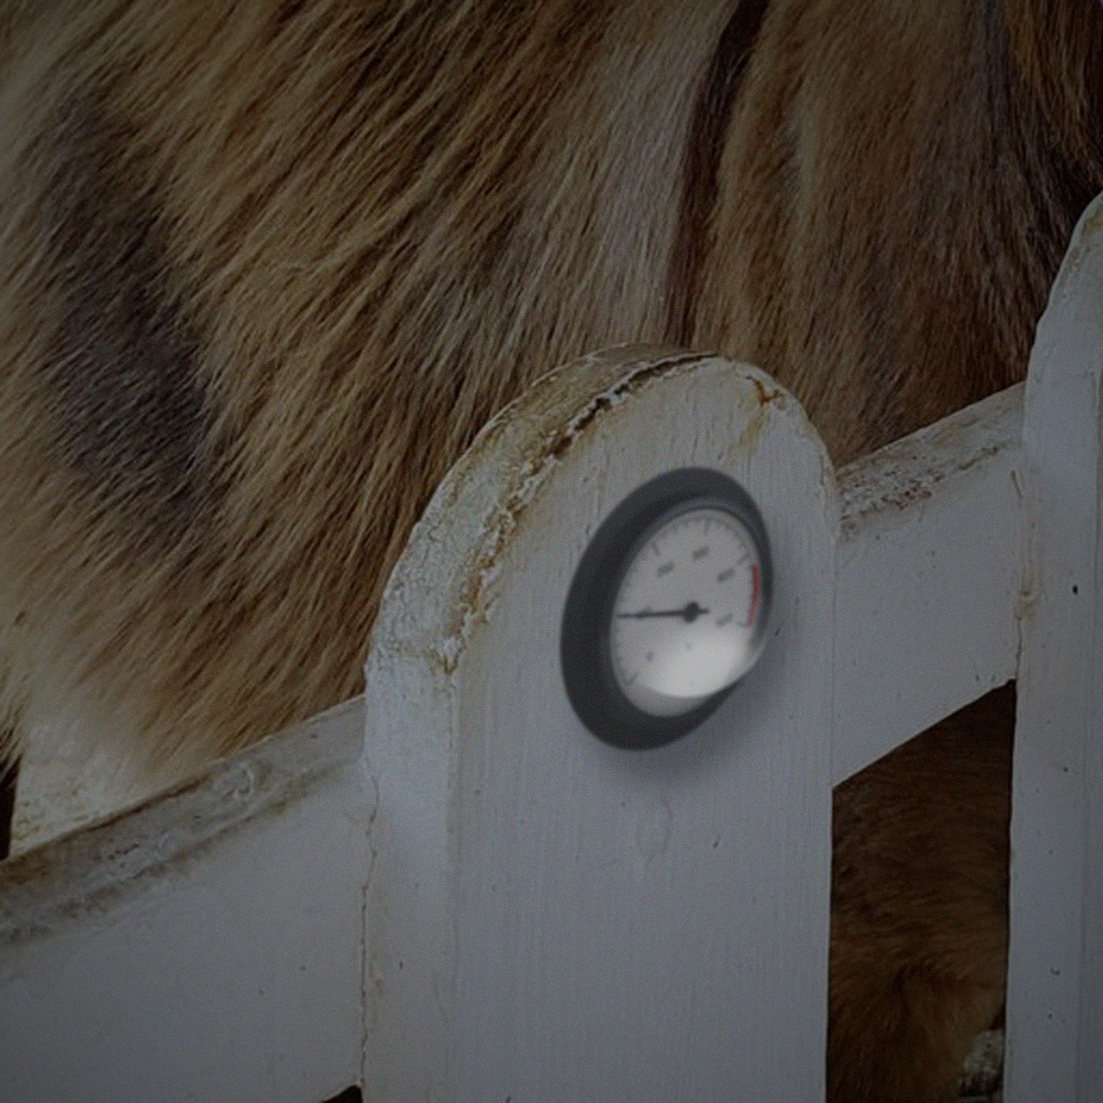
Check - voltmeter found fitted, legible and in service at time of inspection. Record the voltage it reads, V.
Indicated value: 100 V
